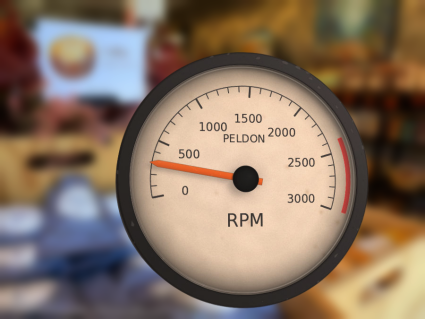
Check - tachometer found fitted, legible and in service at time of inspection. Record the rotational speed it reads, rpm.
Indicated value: 300 rpm
